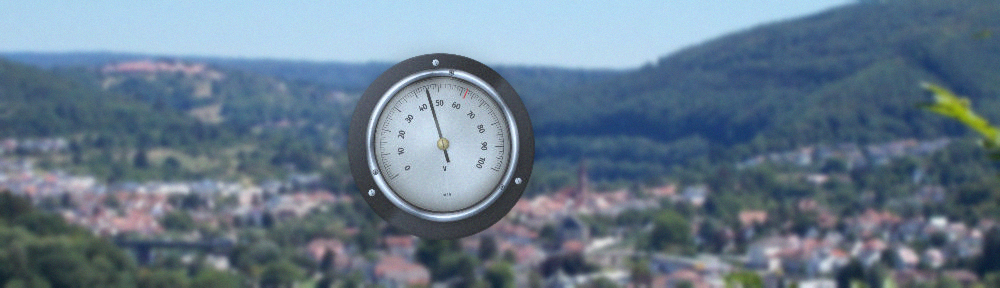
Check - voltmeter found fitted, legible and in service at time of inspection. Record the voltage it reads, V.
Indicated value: 45 V
